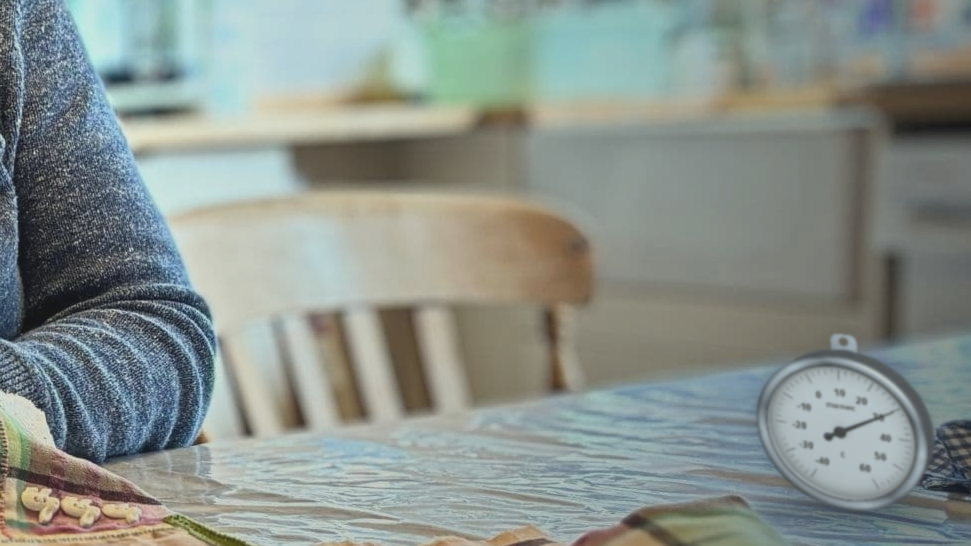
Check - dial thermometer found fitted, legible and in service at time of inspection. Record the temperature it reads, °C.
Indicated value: 30 °C
